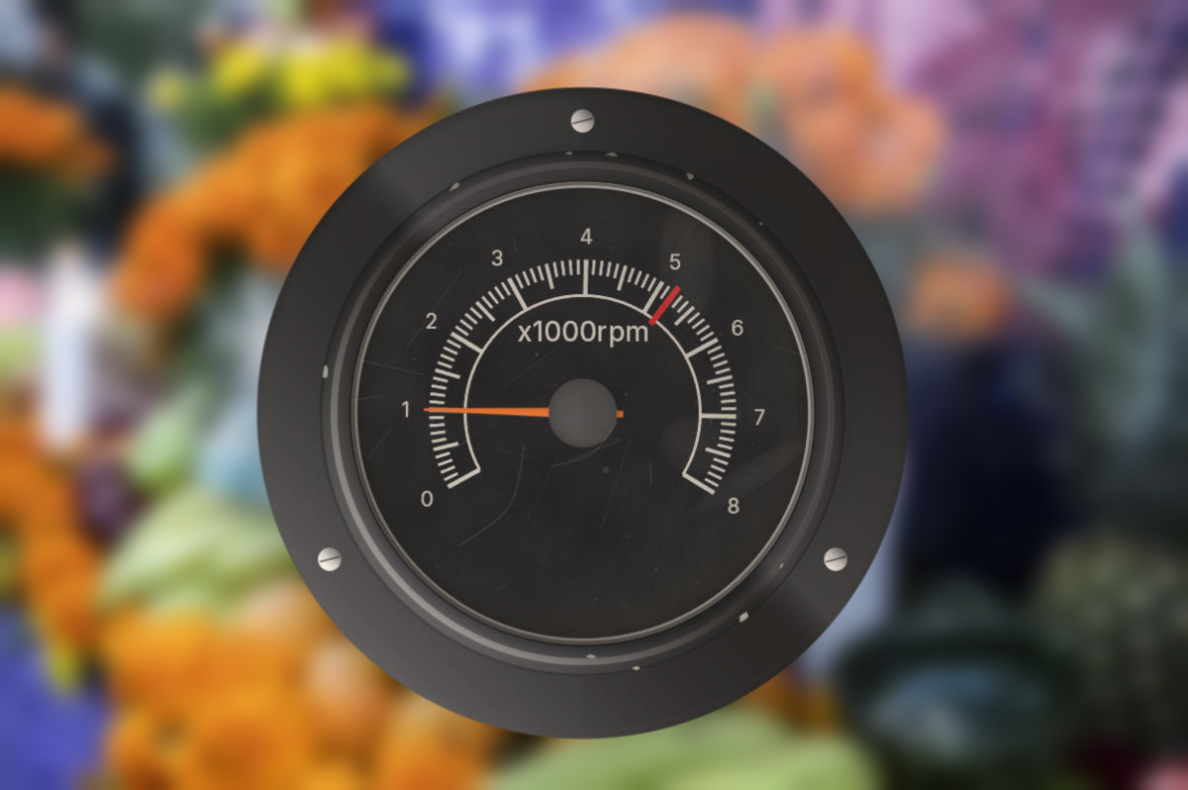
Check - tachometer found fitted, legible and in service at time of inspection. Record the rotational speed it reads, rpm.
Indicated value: 1000 rpm
